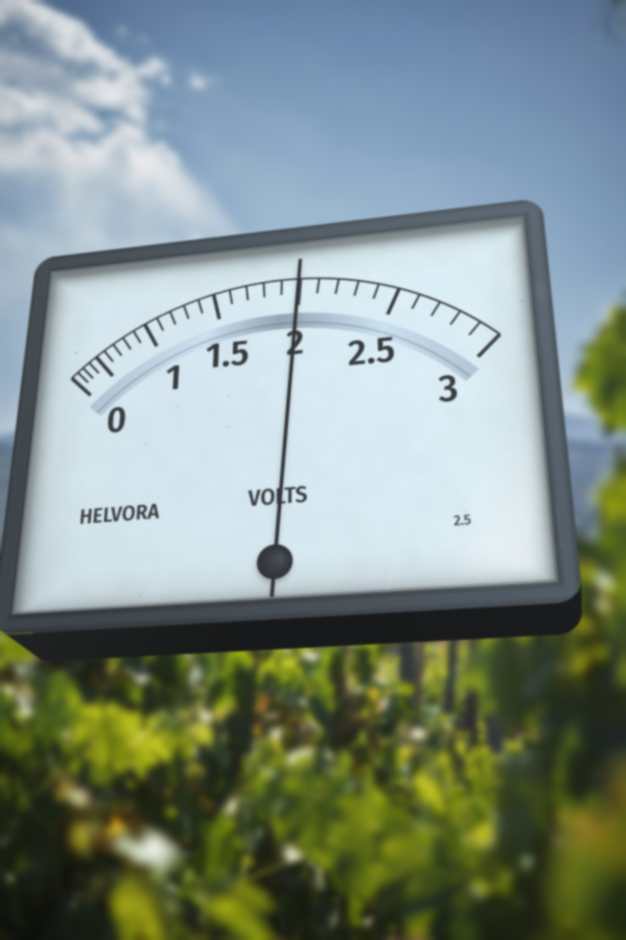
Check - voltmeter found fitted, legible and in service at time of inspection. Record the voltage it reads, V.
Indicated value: 2 V
